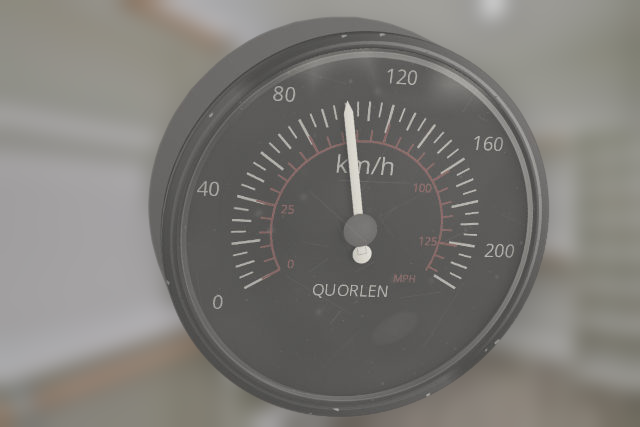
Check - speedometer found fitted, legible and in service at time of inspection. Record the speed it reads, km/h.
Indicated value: 100 km/h
